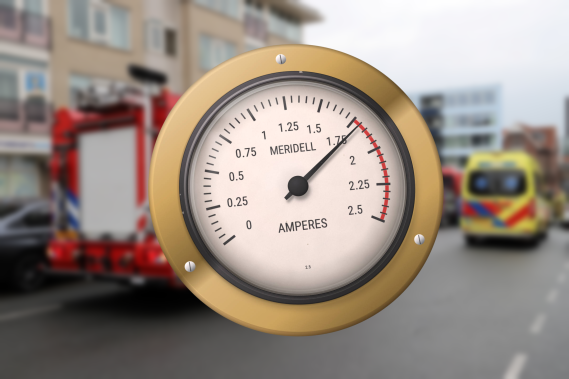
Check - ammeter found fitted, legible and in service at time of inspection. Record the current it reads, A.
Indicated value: 1.8 A
